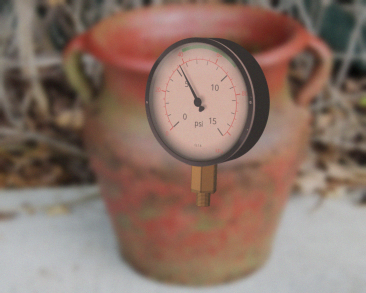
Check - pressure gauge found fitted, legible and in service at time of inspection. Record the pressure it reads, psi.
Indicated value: 5.5 psi
